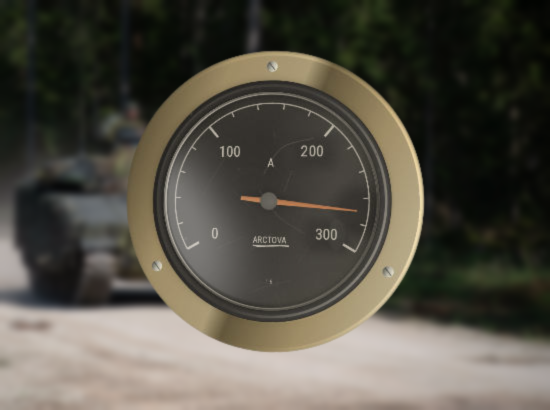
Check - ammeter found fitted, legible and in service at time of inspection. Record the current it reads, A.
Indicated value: 270 A
